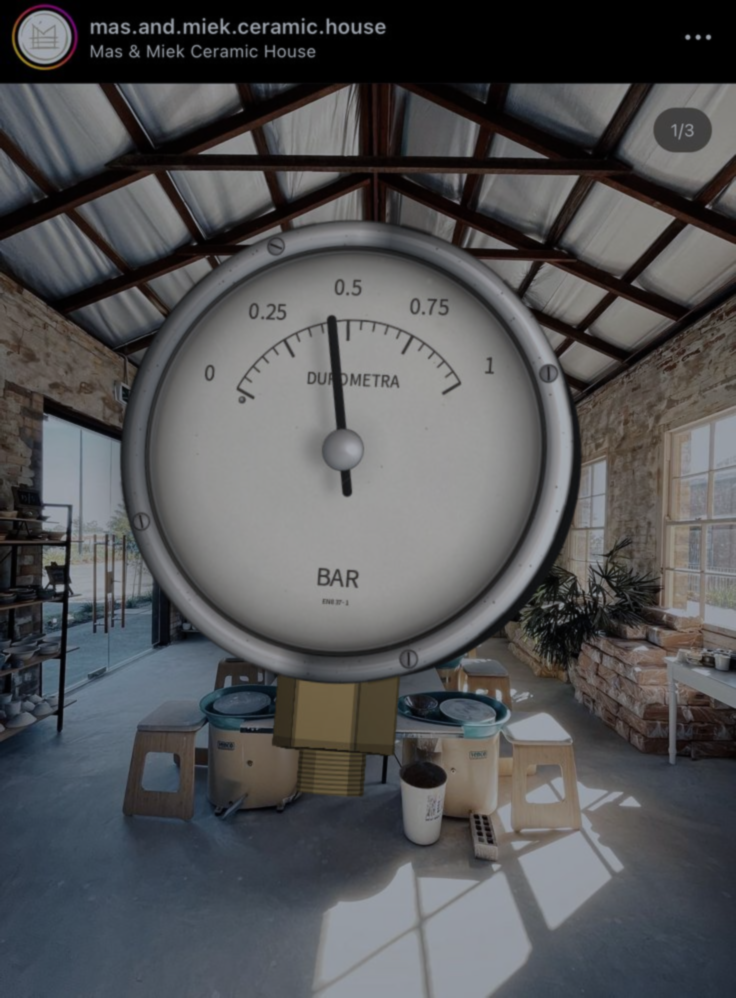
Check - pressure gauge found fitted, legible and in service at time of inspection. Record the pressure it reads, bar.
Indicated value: 0.45 bar
